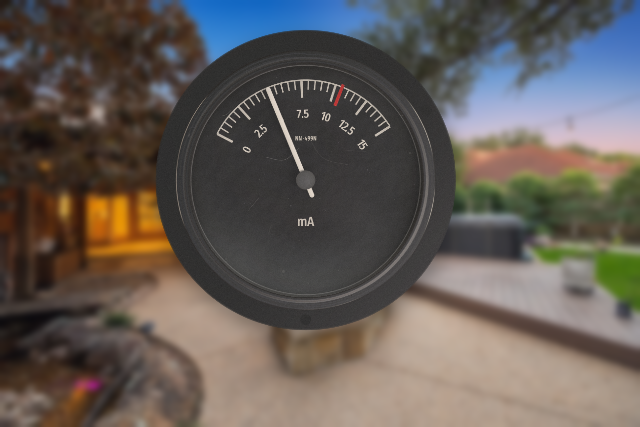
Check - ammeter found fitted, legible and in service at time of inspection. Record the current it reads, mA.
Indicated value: 5 mA
